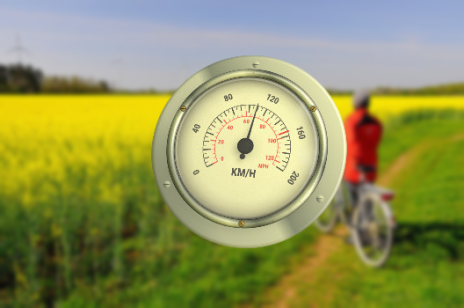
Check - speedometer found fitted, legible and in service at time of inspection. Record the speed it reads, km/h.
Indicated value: 110 km/h
